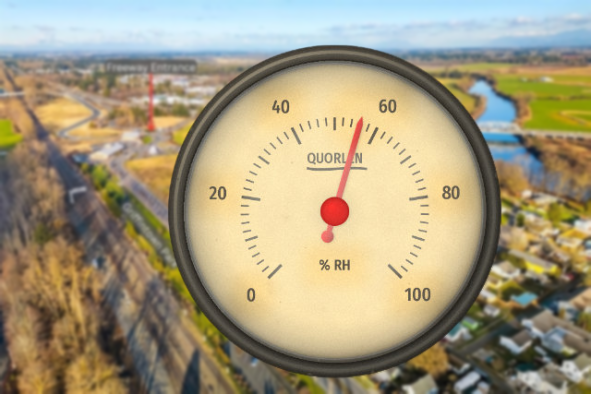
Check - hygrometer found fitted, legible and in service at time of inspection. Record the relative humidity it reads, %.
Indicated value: 56 %
